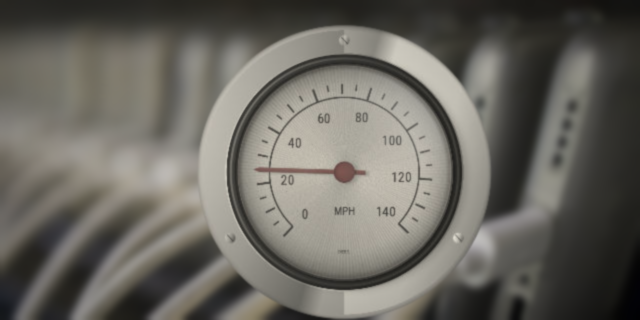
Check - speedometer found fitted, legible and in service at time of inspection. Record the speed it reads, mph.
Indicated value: 25 mph
